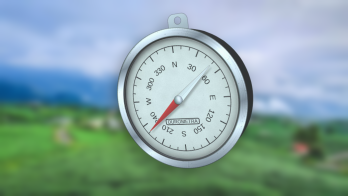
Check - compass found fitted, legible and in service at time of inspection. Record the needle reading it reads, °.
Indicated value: 230 °
